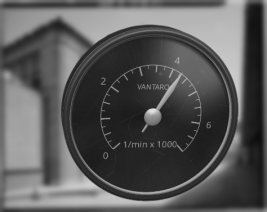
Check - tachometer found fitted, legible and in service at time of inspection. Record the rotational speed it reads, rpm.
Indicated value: 4250 rpm
